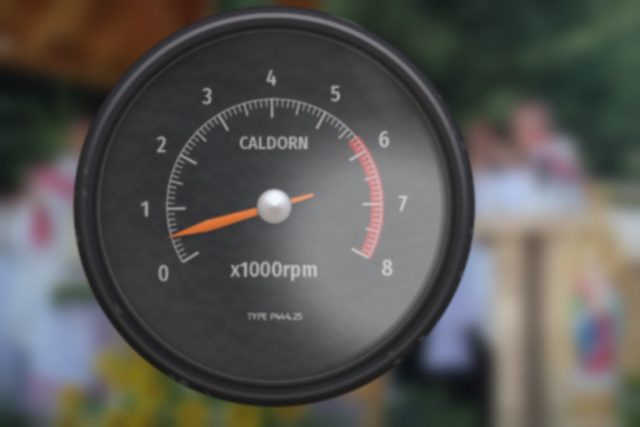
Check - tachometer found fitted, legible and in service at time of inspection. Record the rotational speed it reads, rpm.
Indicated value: 500 rpm
